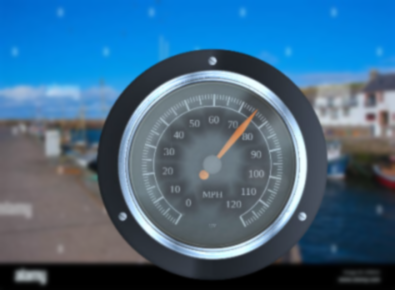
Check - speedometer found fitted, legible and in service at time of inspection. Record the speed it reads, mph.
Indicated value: 75 mph
